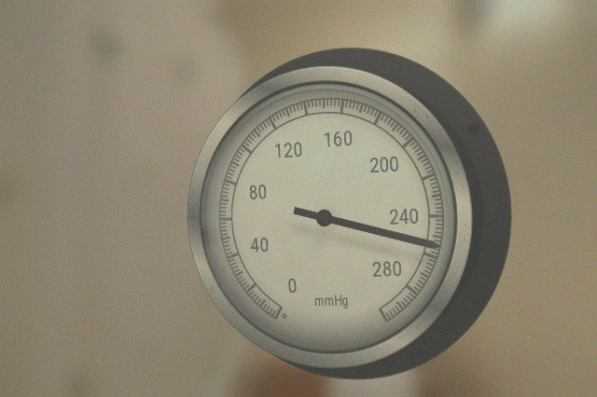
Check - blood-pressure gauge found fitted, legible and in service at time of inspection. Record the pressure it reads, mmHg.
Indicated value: 254 mmHg
